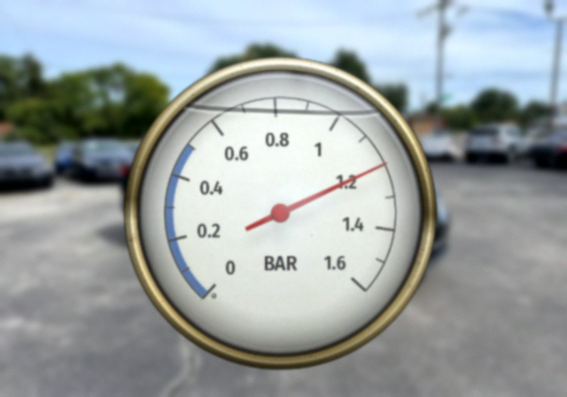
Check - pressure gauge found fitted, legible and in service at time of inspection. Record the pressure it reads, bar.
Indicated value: 1.2 bar
